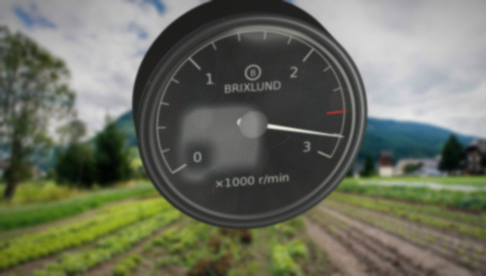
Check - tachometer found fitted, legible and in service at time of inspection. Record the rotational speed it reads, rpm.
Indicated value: 2800 rpm
